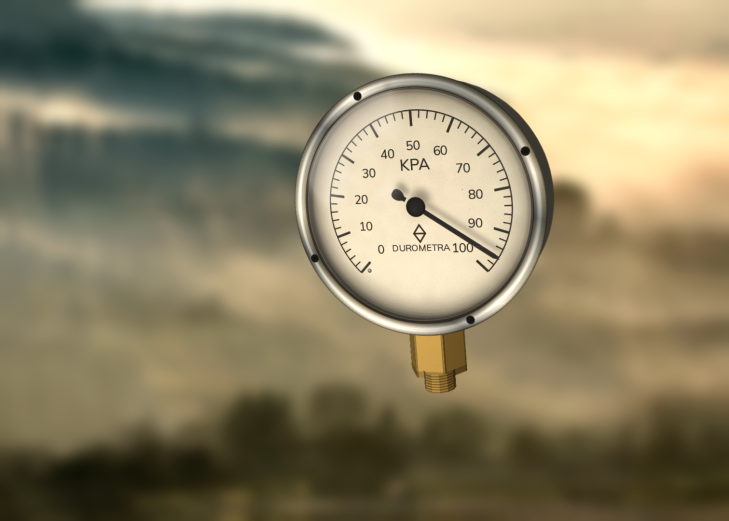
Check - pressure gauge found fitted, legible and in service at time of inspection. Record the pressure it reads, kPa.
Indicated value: 96 kPa
